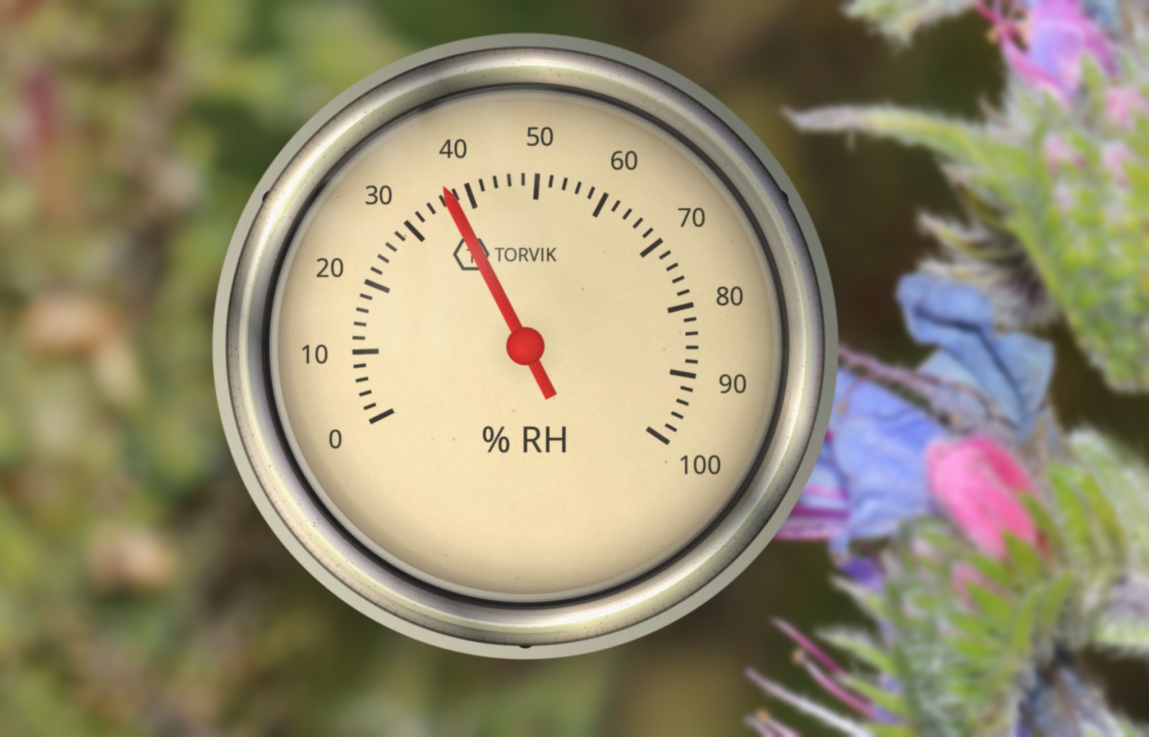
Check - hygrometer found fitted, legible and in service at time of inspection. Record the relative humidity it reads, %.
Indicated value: 37 %
